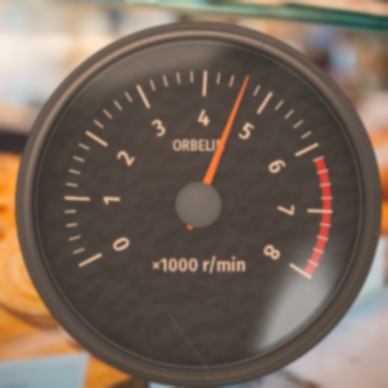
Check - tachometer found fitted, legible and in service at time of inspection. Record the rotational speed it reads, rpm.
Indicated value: 4600 rpm
